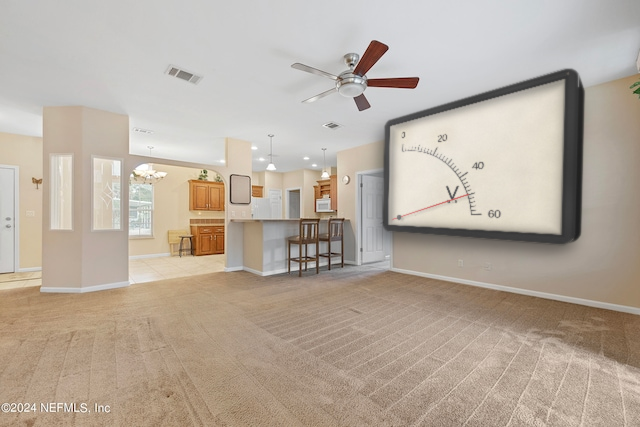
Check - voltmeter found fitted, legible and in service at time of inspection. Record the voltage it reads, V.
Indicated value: 50 V
